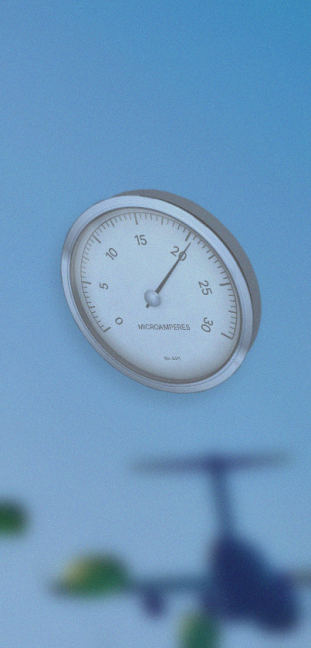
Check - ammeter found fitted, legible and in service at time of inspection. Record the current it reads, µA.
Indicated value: 20.5 µA
